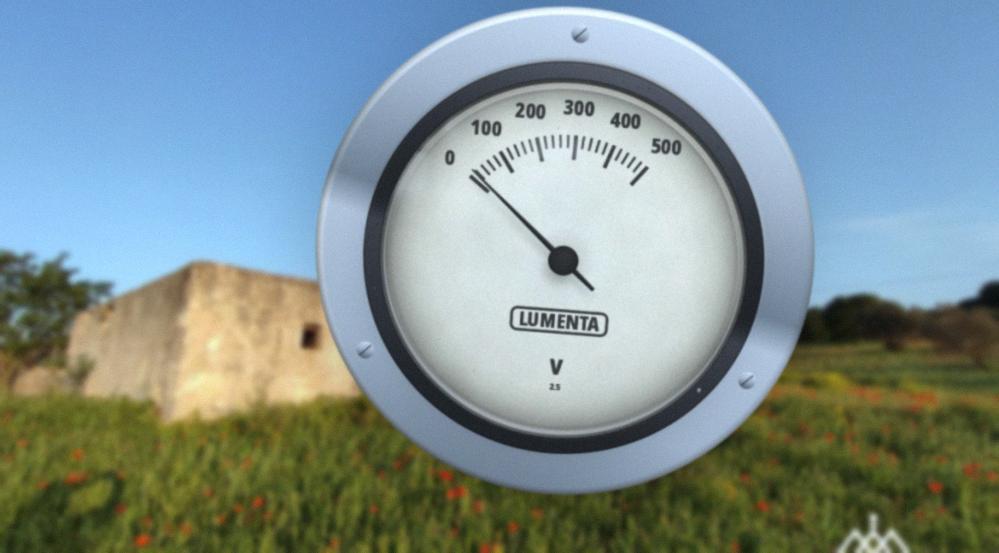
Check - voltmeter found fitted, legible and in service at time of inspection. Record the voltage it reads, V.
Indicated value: 20 V
